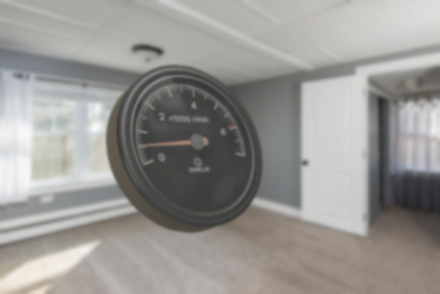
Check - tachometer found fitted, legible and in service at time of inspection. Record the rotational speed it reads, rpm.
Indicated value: 500 rpm
